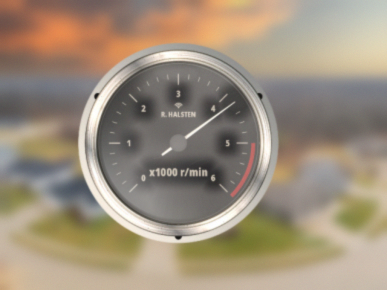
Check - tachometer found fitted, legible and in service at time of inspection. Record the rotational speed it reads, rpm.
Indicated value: 4200 rpm
